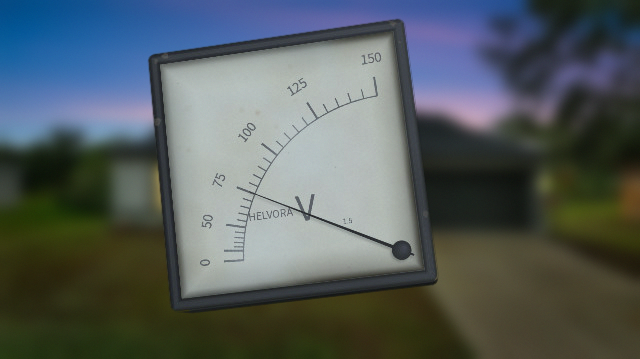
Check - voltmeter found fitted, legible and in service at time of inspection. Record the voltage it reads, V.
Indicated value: 75 V
